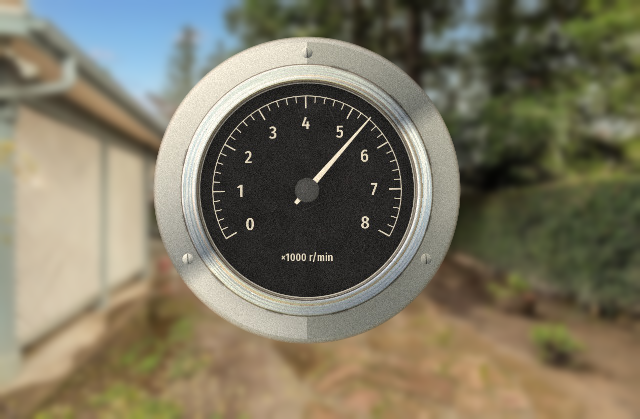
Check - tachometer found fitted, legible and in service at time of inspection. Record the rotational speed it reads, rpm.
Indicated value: 5400 rpm
